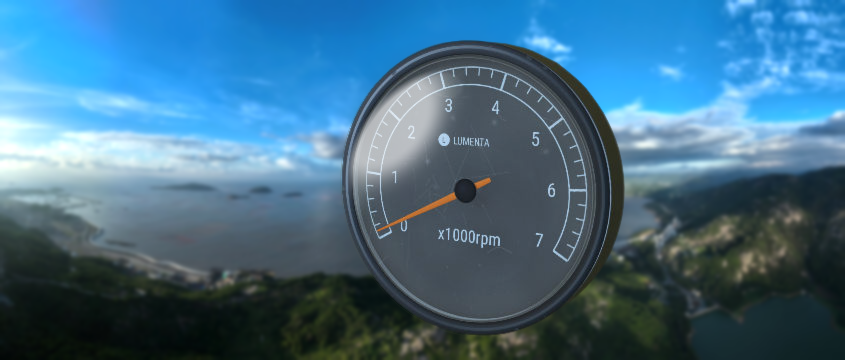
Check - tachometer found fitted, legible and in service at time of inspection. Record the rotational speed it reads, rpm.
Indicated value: 100 rpm
